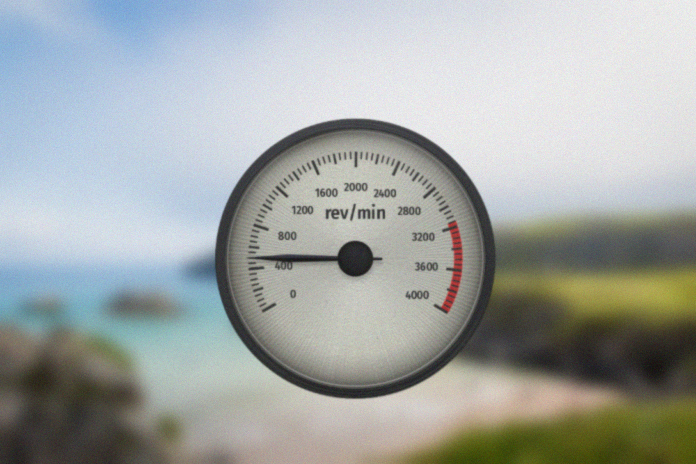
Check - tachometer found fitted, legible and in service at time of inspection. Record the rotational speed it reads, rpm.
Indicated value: 500 rpm
